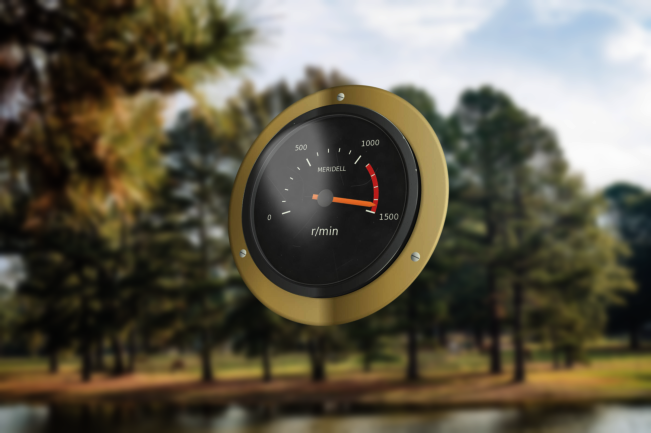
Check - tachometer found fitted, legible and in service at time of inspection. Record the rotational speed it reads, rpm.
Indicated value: 1450 rpm
